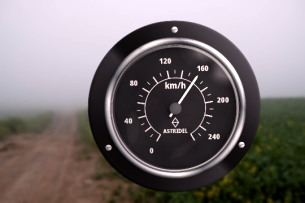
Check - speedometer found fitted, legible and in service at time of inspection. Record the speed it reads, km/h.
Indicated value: 160 km/h
